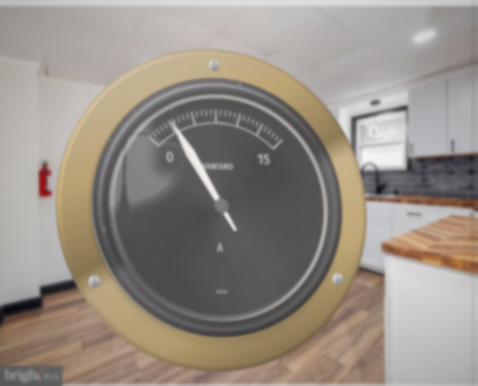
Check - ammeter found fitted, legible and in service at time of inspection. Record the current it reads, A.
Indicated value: 2.5 A
